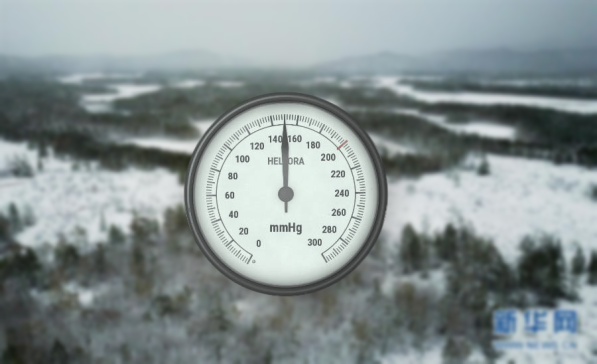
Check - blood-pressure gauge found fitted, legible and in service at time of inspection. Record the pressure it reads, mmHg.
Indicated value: 150 mmHg
